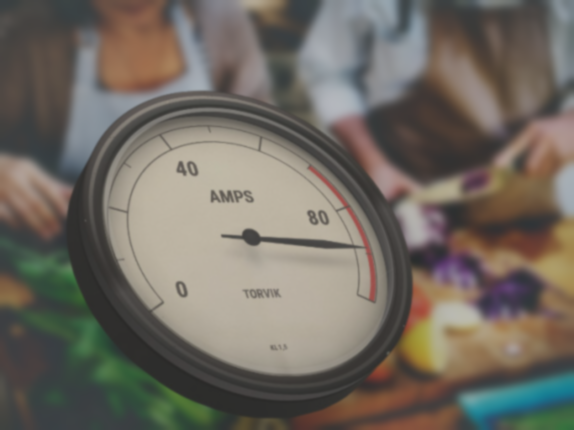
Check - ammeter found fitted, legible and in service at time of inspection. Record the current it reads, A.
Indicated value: 90 A
